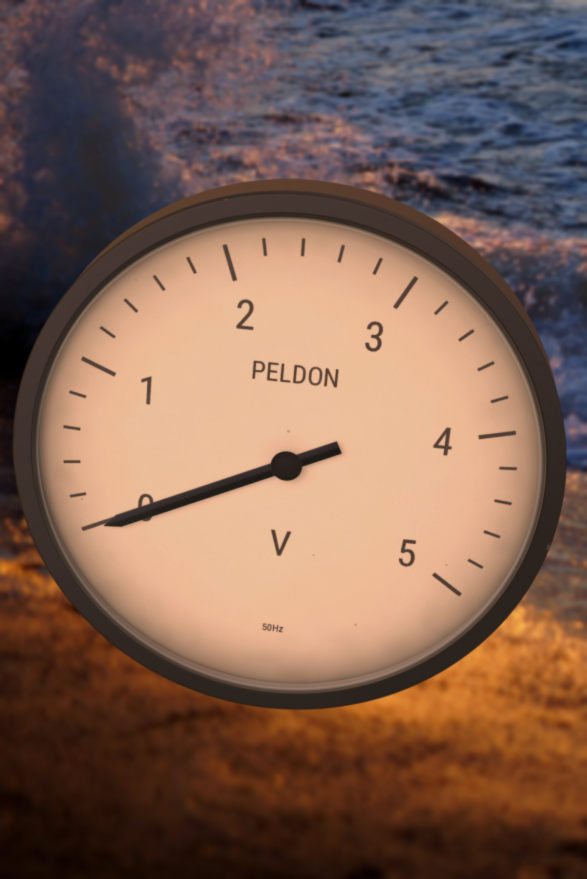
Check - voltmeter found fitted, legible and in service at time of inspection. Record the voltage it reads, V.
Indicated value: 0 V
